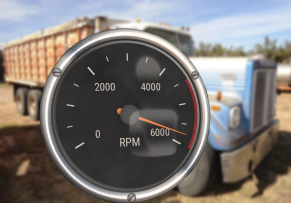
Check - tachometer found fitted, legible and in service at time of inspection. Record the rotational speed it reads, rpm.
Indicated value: 5750 rpm
